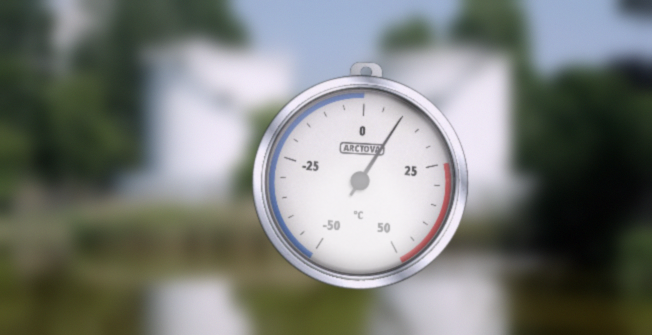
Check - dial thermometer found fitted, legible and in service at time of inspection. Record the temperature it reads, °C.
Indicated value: 10 °C
